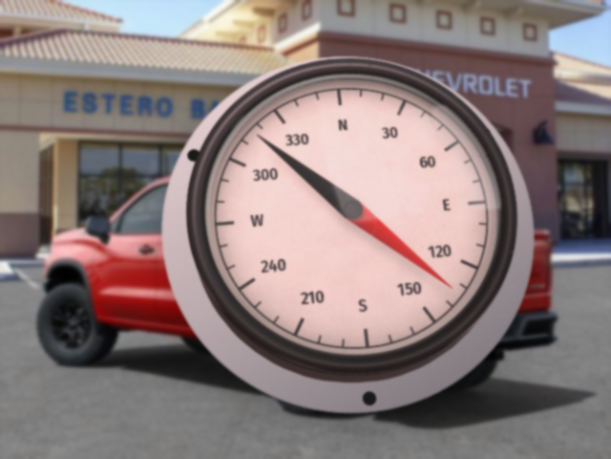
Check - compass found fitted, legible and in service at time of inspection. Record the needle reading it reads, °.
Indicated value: 135 °
